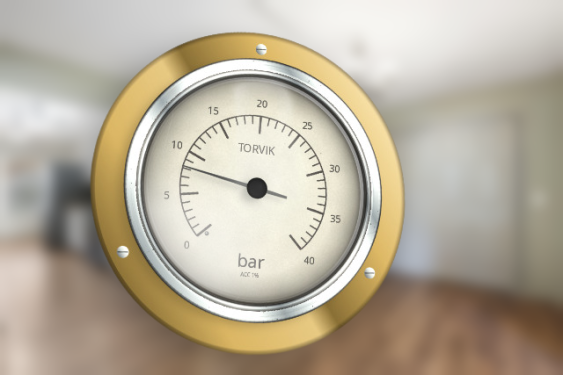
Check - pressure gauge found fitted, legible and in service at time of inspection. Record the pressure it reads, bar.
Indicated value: 8 bar
